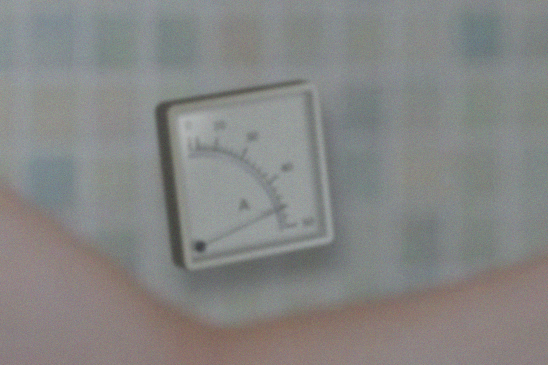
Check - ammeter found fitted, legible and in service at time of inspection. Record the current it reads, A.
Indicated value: 46 A
